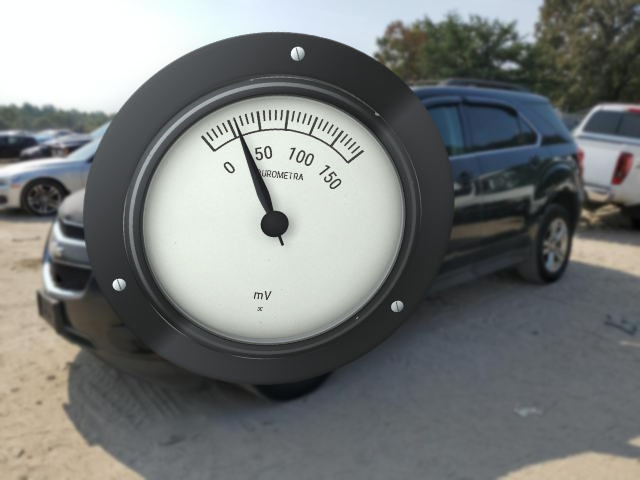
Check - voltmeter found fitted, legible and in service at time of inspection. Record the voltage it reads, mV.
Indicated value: 30 mV
